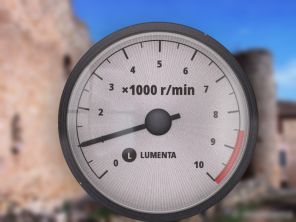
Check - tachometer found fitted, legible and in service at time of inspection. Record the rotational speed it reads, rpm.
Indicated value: 1000 rpm
